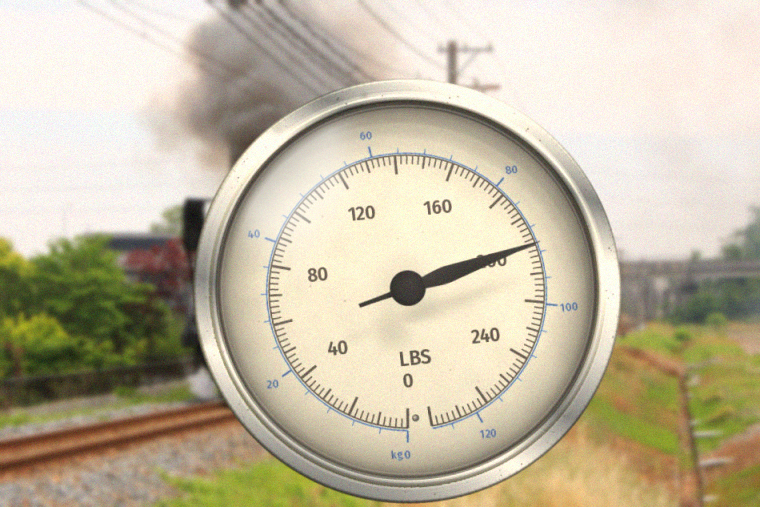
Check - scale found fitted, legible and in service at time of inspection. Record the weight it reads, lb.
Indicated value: 200 lb
